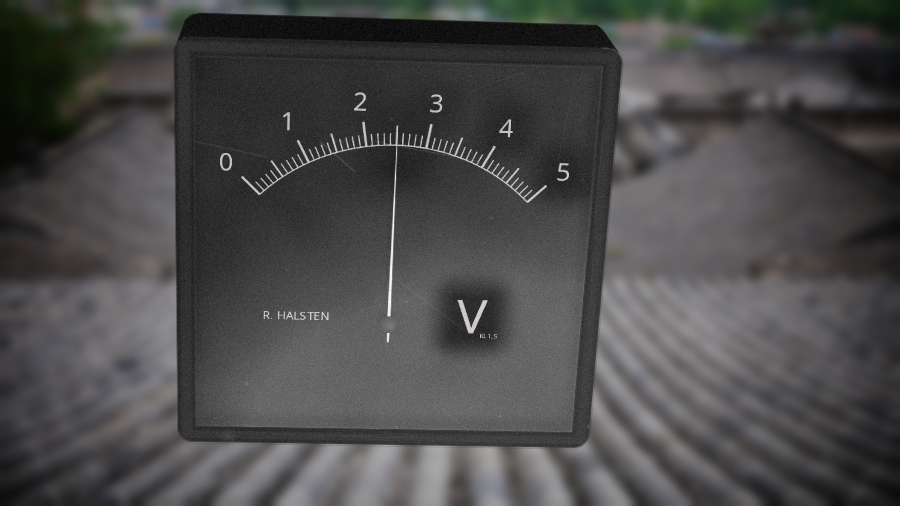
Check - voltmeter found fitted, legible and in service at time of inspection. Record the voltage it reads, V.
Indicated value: 2.5 V
